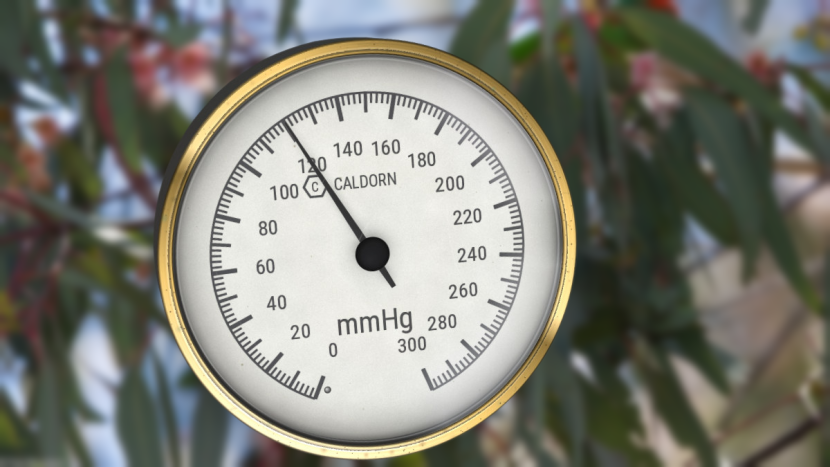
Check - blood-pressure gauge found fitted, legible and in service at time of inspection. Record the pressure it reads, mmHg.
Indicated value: 120 mmHg
